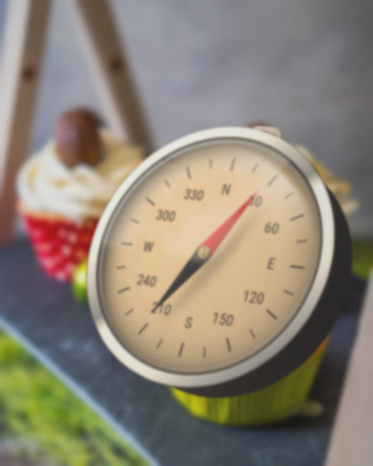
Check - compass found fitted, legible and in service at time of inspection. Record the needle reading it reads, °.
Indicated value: 30 °
